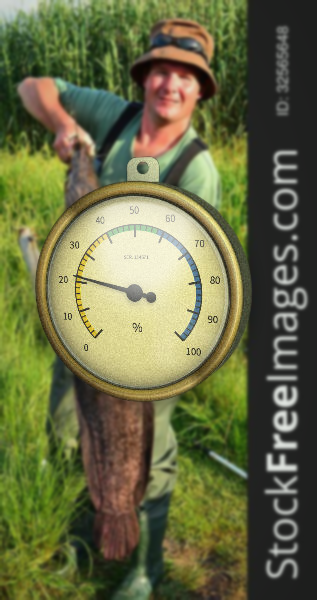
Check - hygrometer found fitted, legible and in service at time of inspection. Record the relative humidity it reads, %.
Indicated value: 22 %
